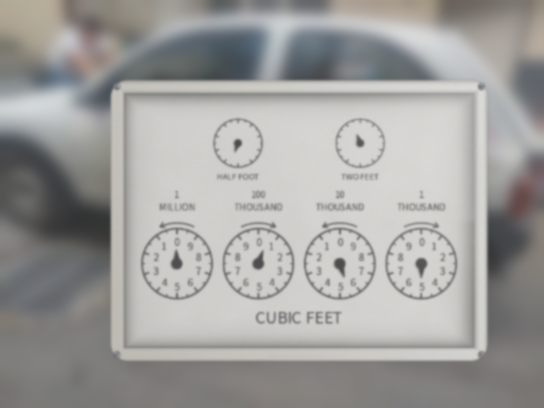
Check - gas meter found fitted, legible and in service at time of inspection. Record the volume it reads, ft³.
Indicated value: 5500 ft³
